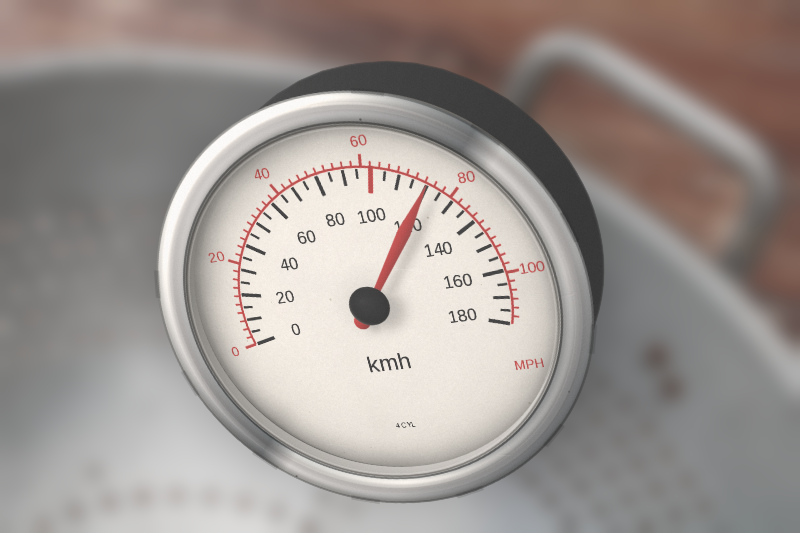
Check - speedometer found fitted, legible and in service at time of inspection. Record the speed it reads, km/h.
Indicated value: 120 km/h
